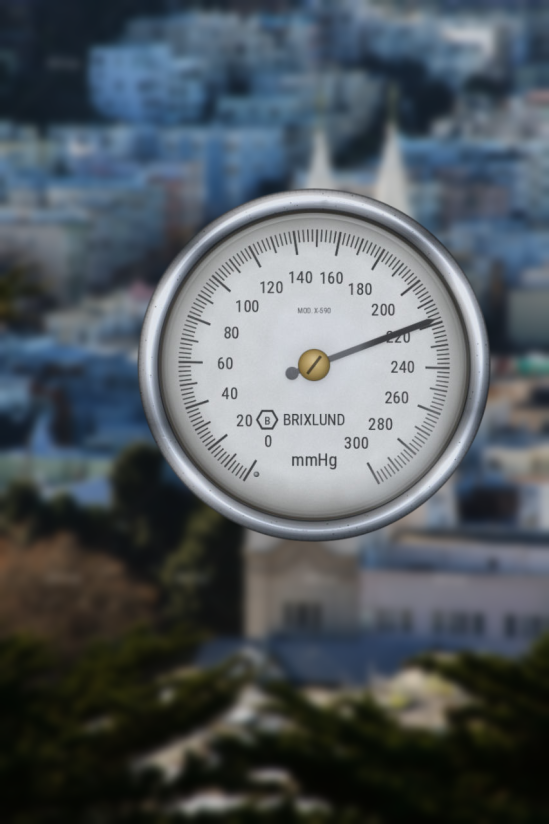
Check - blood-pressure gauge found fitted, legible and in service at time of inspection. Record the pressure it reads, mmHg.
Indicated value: 218 mmHg
